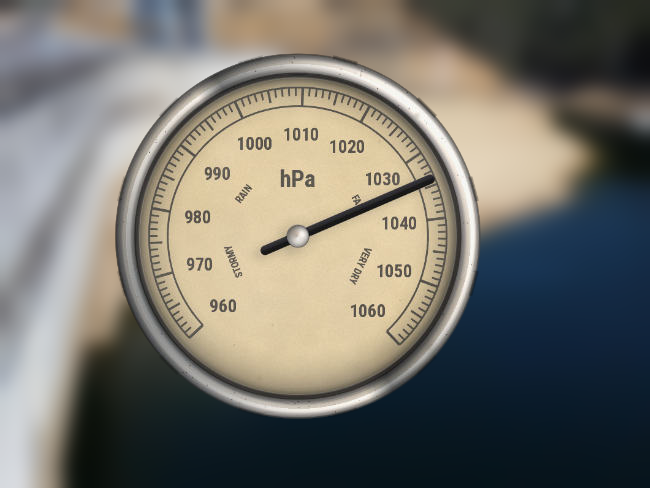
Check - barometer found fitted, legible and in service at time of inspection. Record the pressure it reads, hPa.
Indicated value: 1034 hPa
